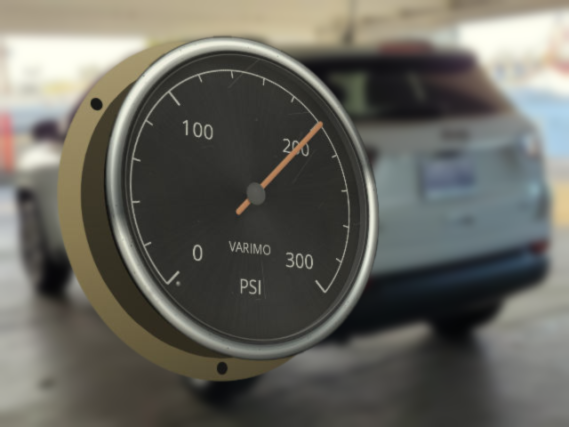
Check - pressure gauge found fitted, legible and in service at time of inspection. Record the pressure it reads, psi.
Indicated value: 200 psi
